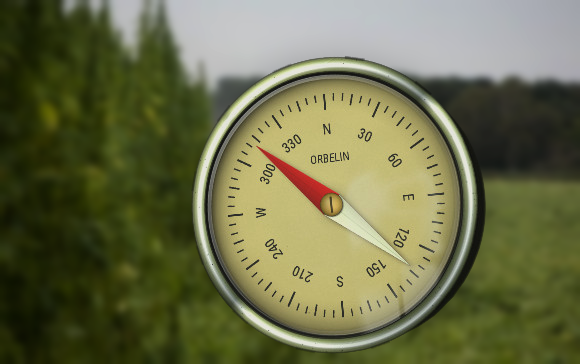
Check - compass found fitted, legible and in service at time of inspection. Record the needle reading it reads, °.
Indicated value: 312.5 °
